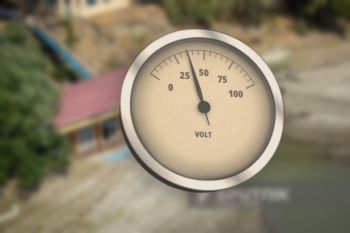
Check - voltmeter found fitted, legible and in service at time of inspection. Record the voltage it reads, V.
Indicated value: 35 V
